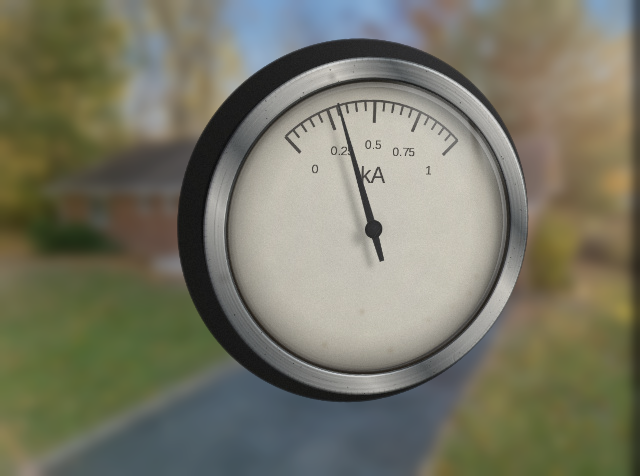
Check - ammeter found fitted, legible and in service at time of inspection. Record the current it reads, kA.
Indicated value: 0.3 kA
